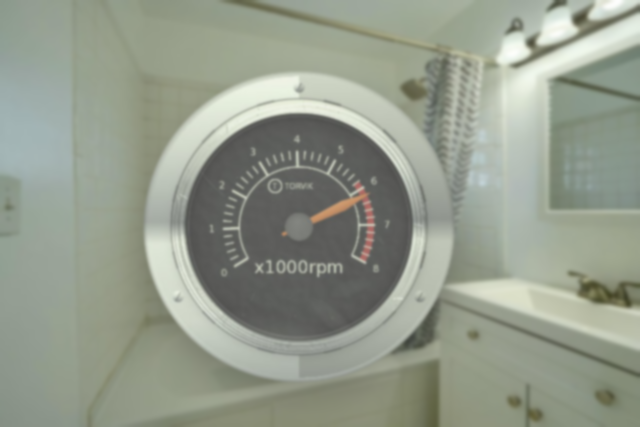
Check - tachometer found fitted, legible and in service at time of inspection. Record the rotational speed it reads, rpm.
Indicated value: 6200 rpm
